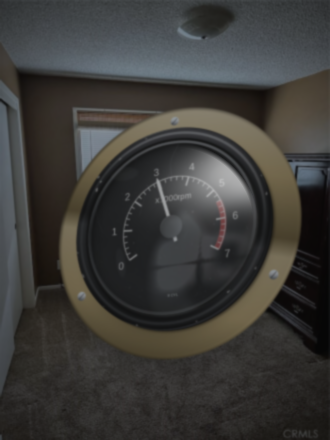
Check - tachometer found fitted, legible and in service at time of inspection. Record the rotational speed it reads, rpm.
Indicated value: 3000 rpm
